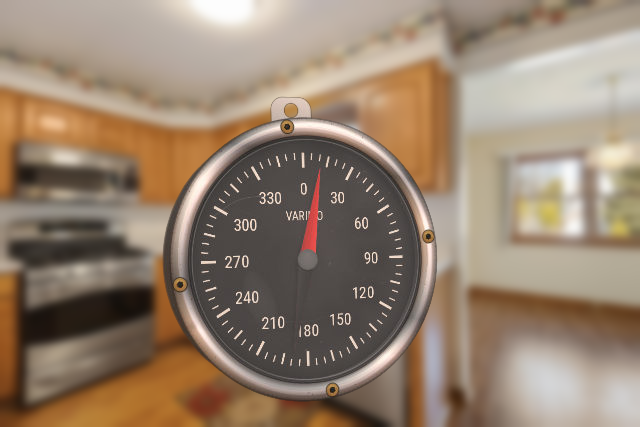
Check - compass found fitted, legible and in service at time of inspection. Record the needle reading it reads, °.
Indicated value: 10 °
